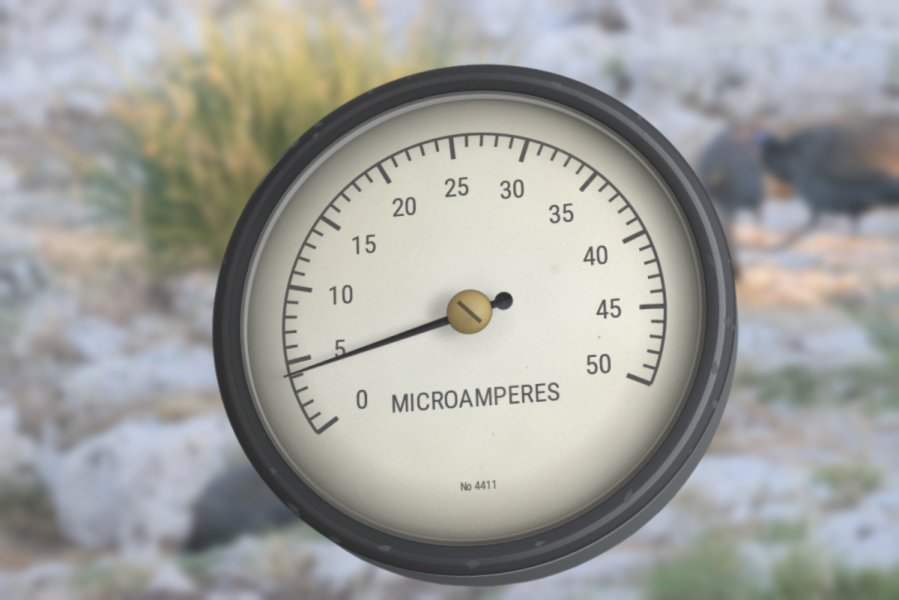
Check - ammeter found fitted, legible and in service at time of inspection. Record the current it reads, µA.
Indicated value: 4 µA
